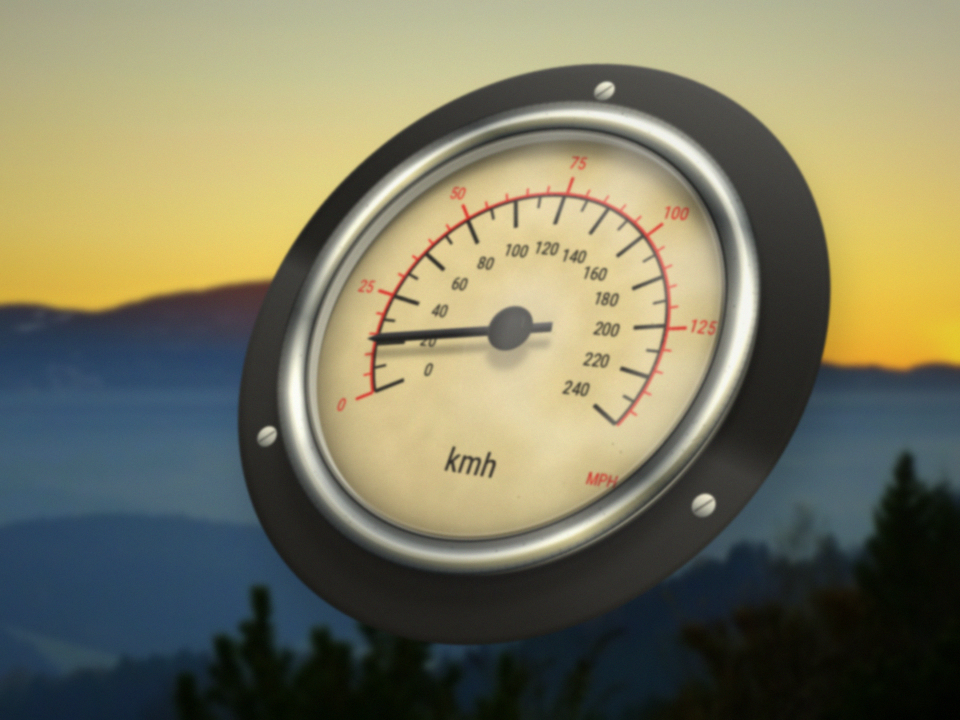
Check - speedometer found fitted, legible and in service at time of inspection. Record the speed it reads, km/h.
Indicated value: 20 km/h
